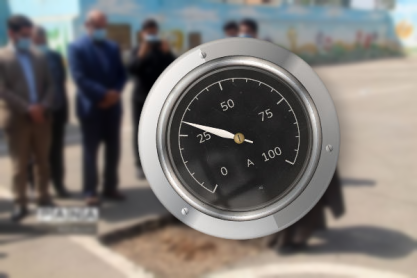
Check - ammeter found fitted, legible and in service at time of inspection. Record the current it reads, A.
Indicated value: 30 A
